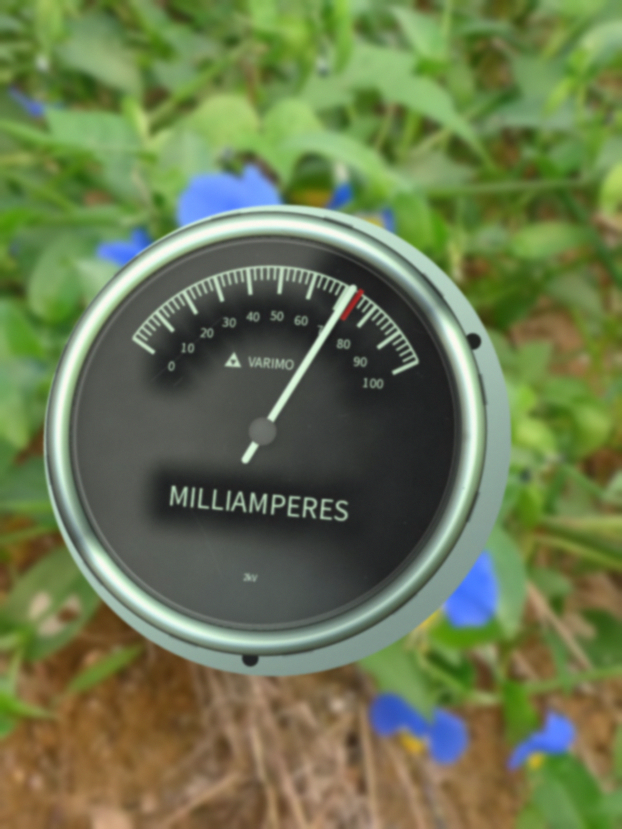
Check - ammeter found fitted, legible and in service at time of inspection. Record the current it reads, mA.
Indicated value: 72 mA
